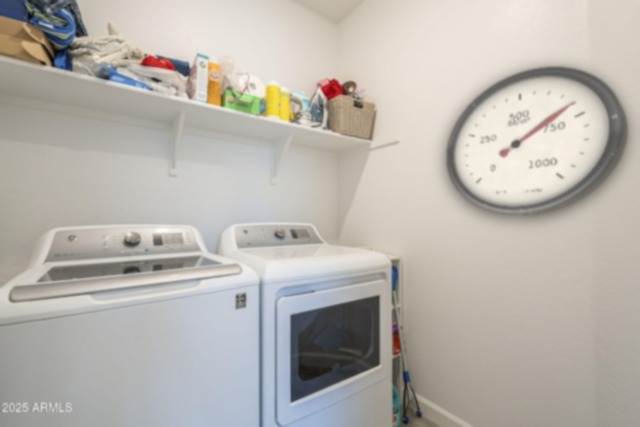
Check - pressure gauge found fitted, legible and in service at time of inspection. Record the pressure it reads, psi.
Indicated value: 700 psi
